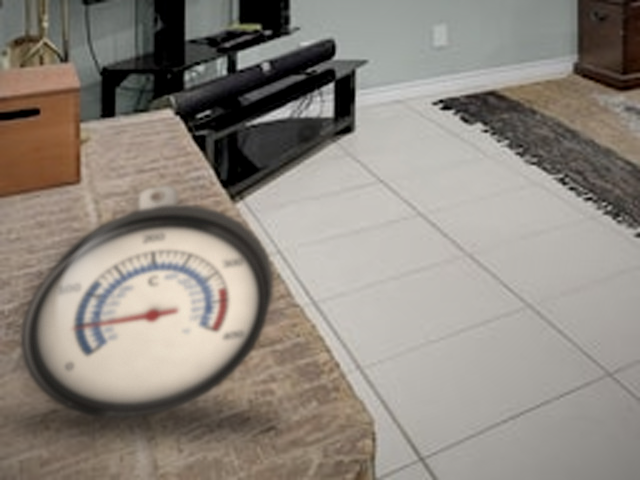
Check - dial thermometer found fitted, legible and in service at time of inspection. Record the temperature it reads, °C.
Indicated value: 50 °C
